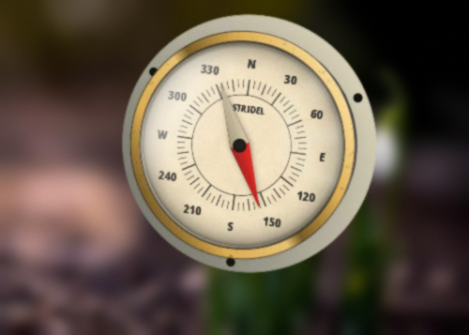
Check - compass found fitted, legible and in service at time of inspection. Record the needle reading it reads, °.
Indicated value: 155 °
